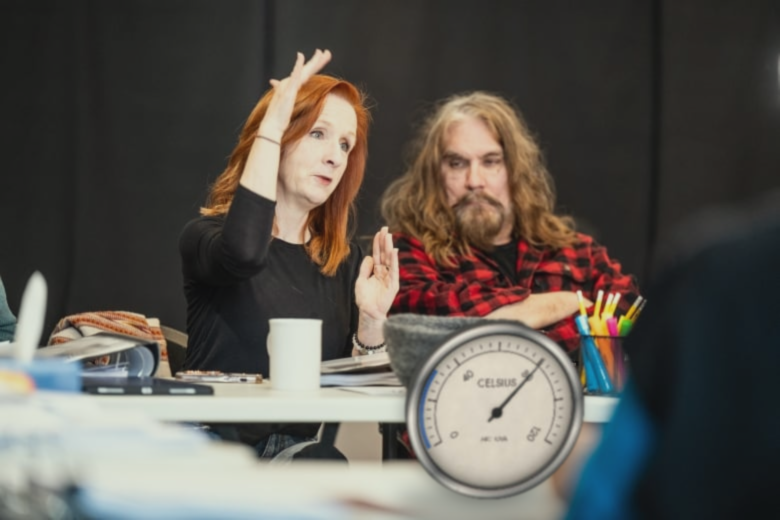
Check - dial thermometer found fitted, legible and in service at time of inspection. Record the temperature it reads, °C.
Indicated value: 80 °C
